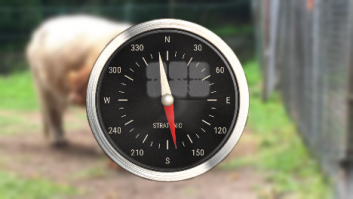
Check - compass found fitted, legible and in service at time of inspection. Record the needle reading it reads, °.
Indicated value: 170 °
